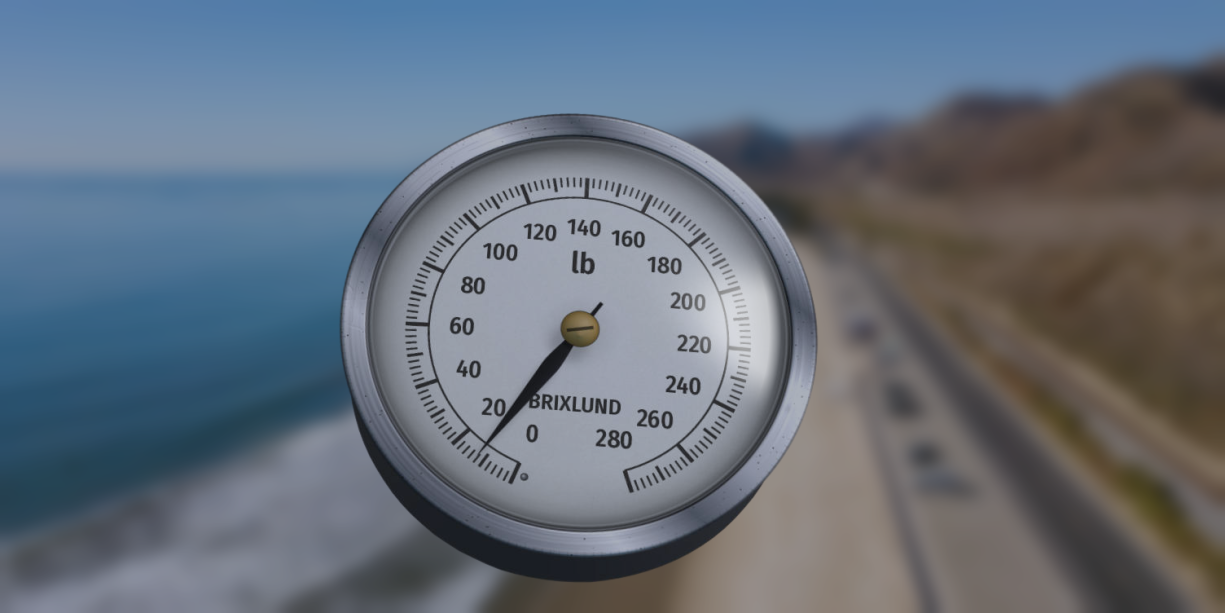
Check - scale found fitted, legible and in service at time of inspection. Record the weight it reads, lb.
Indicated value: 12 lb
